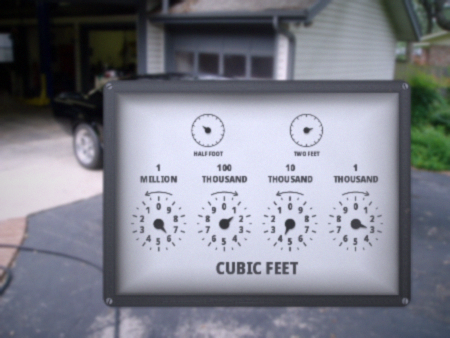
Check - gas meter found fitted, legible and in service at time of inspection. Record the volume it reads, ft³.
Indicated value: 614300 ft³
